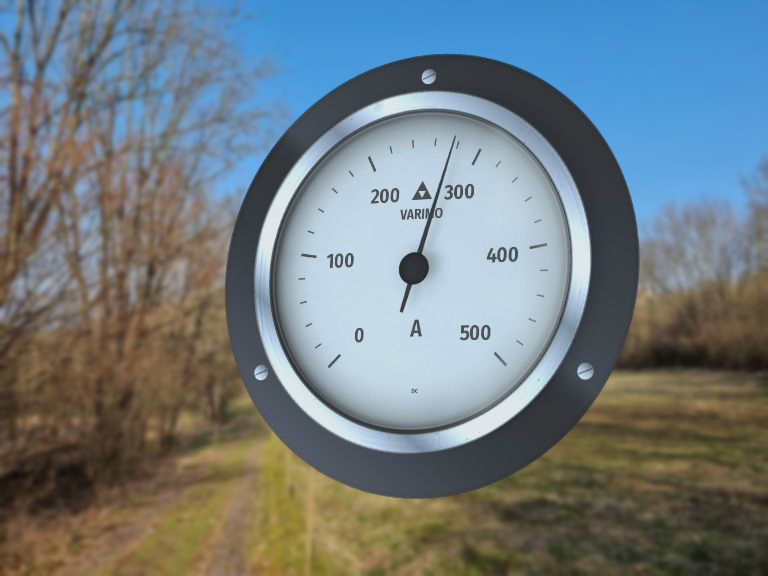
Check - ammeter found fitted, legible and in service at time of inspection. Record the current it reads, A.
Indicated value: 280 A
